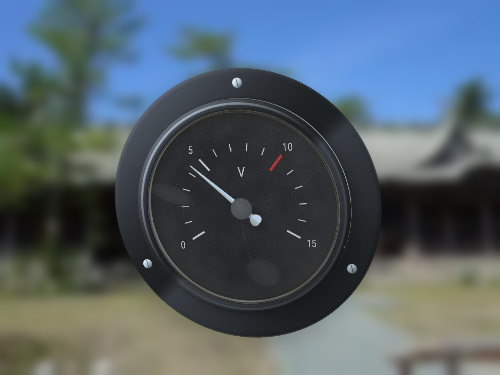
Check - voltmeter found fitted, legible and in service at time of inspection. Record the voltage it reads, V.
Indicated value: 4.5 V
